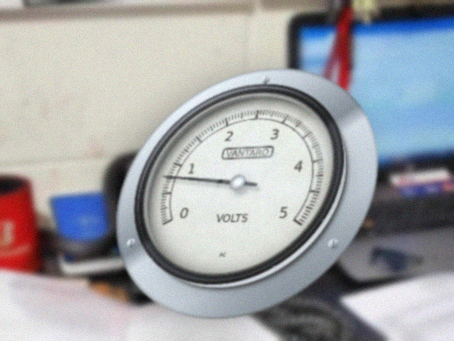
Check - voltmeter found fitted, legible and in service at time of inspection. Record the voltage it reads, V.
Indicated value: 0.75 V
